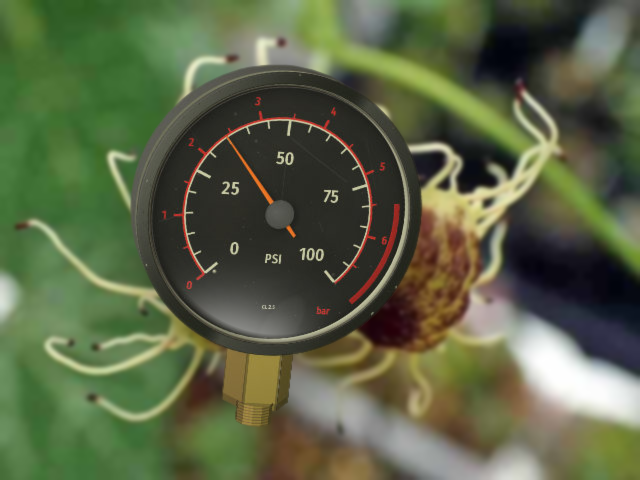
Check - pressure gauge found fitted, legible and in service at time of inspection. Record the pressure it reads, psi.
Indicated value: 35 psi
